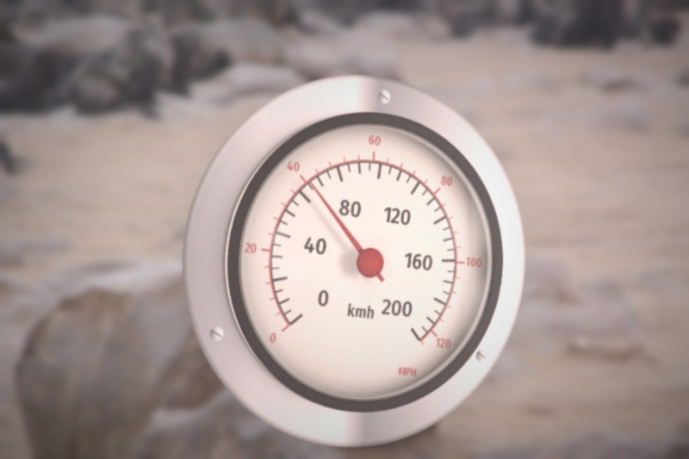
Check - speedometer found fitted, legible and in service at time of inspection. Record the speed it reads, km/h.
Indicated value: 65 km/h
